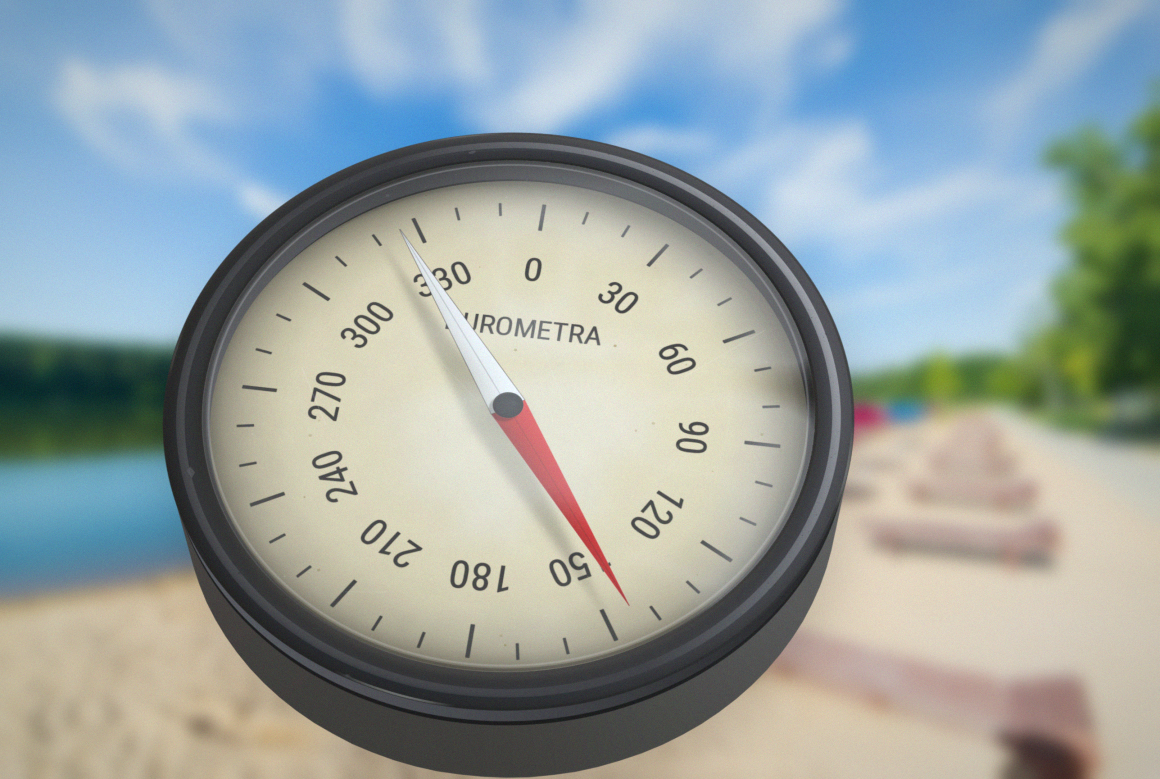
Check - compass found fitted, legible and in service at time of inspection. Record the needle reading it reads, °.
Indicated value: 145 °
